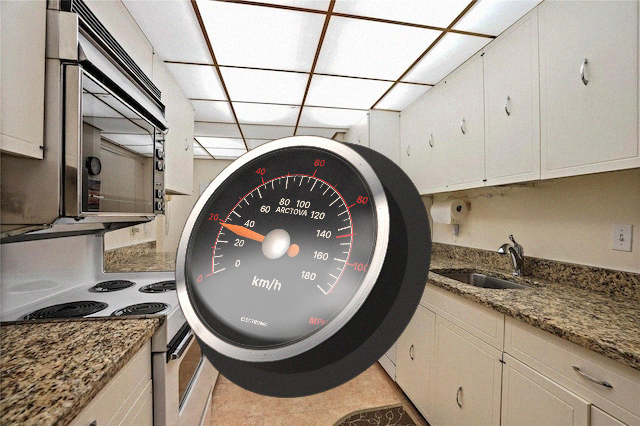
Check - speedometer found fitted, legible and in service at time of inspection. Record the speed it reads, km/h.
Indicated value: 30 km/h
